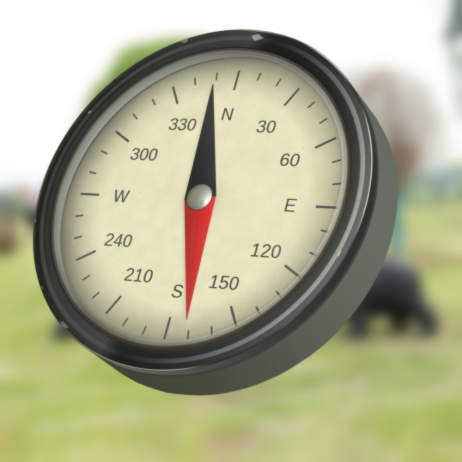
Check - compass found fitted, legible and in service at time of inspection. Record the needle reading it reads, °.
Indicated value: 170 °
